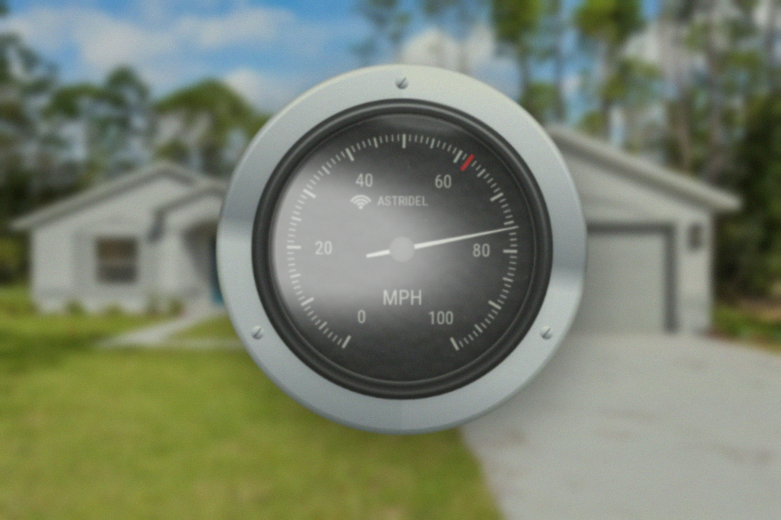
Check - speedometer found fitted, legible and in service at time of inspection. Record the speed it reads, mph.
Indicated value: 76 mph
